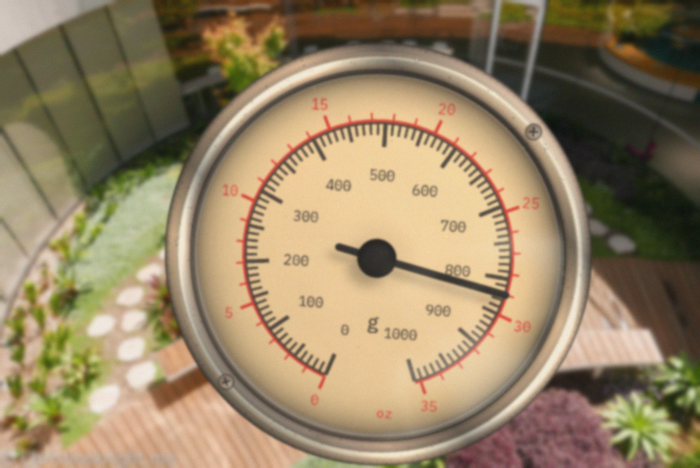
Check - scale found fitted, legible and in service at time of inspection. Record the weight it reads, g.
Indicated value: 820 g
